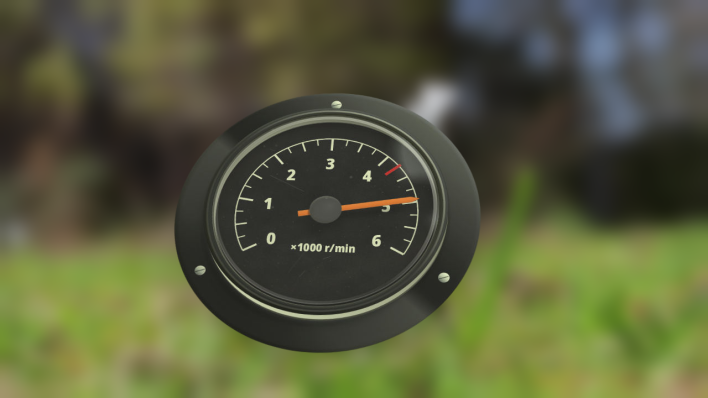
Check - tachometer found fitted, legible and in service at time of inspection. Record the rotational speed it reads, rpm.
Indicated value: 5000 rpm
